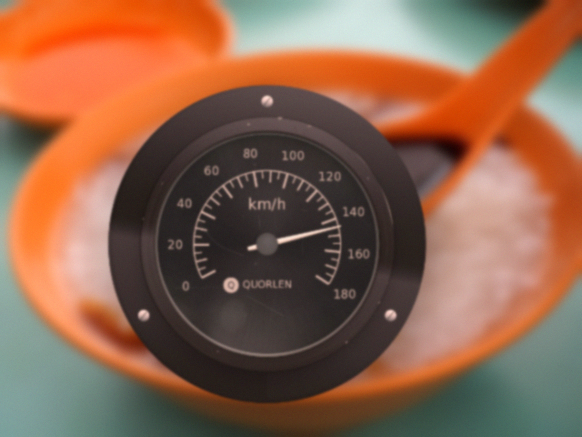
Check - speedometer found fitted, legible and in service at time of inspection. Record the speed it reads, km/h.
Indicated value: 145 km/h
